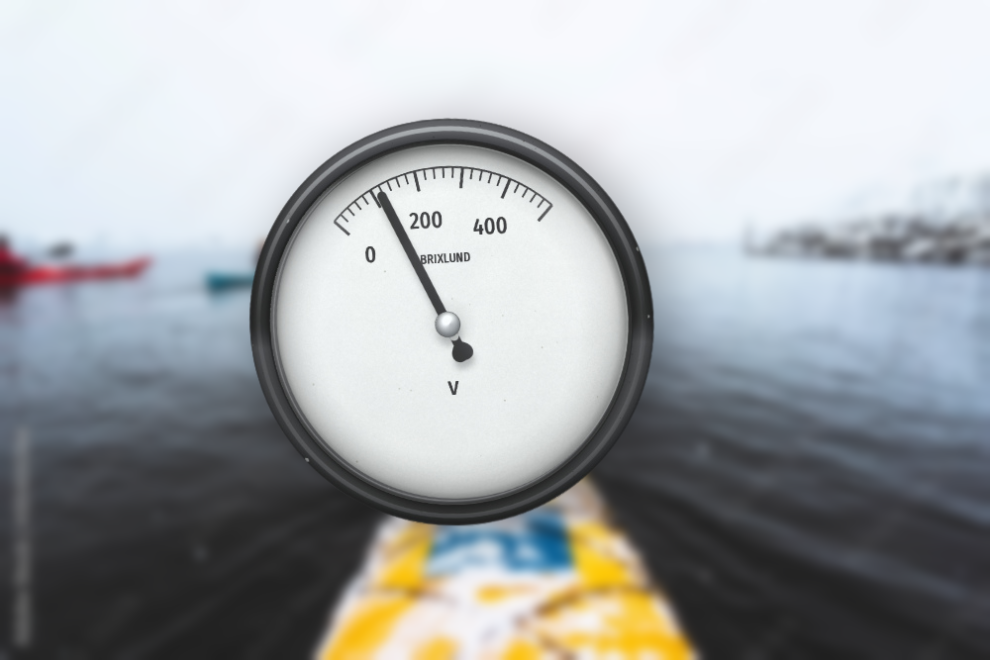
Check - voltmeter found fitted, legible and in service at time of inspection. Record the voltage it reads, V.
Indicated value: 120 V
